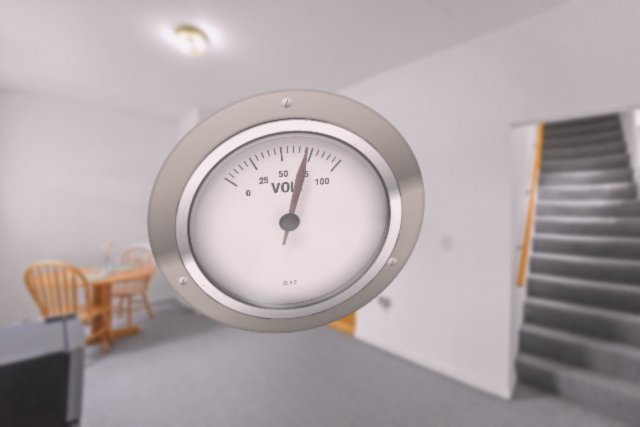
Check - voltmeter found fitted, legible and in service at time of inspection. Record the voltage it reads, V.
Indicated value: 70 V
